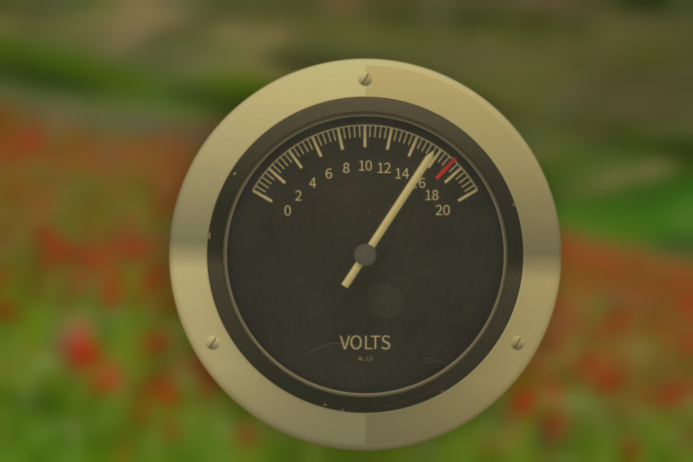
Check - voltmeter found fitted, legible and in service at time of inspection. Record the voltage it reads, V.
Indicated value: 15.6 V
